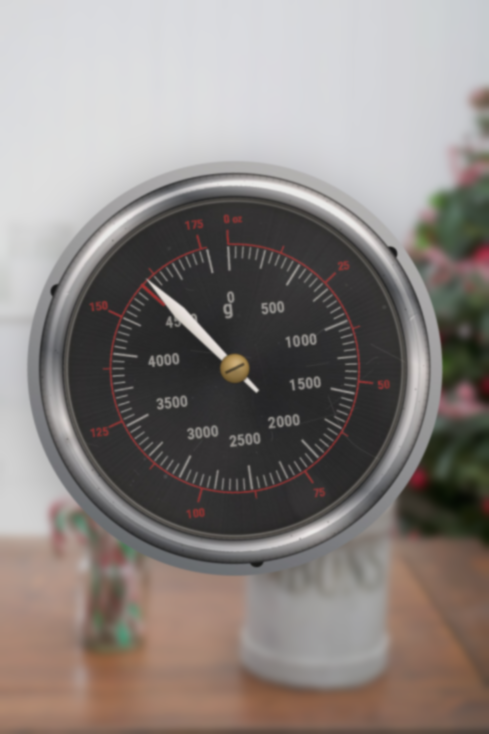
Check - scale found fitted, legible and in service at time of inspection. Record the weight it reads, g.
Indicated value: 4550 g
